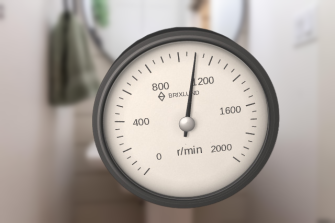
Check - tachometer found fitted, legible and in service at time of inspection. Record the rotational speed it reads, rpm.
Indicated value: 1100 rpm
